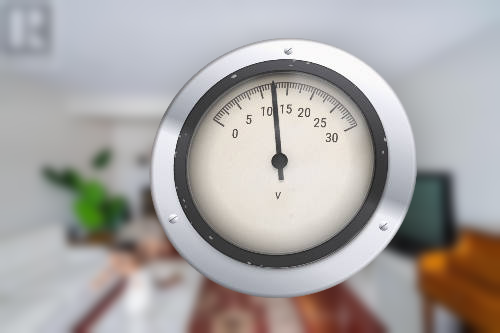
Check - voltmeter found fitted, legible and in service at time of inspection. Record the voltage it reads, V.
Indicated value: 12.5 V
